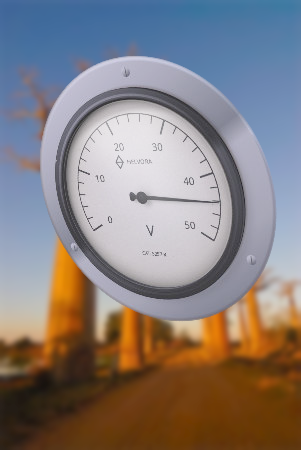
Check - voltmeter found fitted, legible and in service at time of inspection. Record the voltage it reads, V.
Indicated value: 44 V
